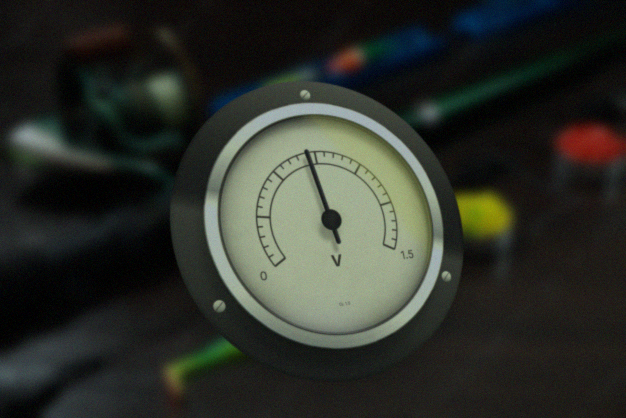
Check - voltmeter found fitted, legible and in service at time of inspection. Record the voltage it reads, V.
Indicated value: 0.7 V
